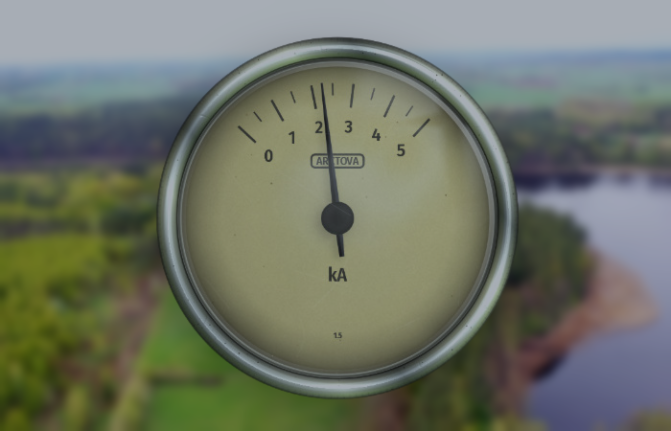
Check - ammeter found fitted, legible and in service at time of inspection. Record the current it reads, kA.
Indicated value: 2.25 kA
